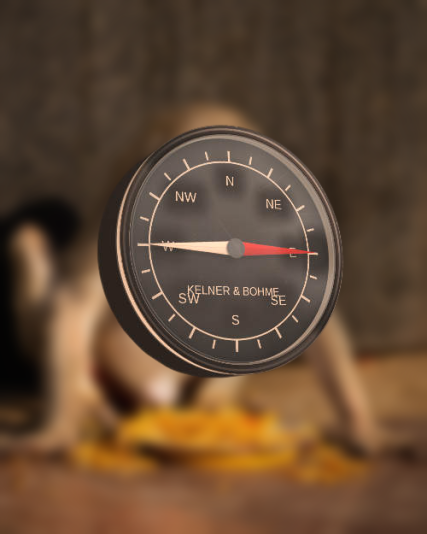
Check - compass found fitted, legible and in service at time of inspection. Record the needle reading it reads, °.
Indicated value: 90 °
